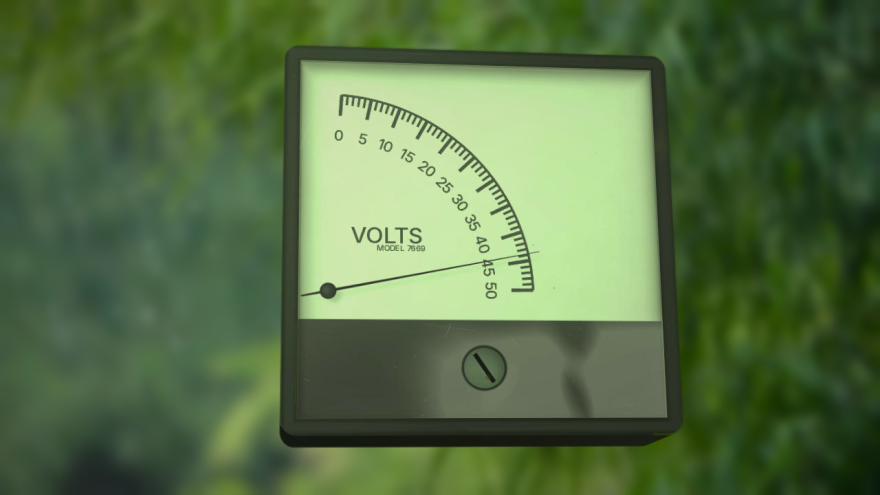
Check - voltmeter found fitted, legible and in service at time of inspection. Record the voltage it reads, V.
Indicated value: 44 V
